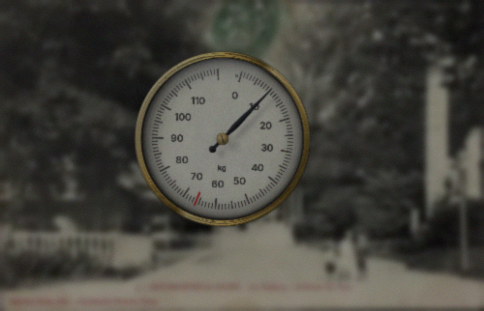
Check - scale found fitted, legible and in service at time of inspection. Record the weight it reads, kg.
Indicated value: 10 kg
